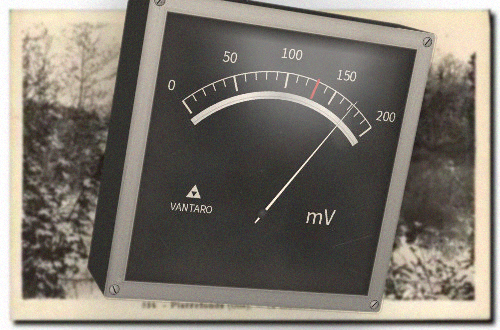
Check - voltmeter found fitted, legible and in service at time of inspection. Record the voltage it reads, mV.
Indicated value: 170 mV
